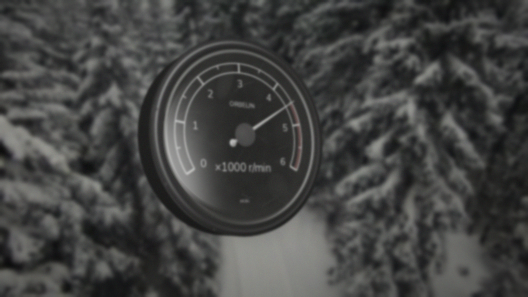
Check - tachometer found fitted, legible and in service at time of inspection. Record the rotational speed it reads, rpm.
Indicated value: 4500 rpm
